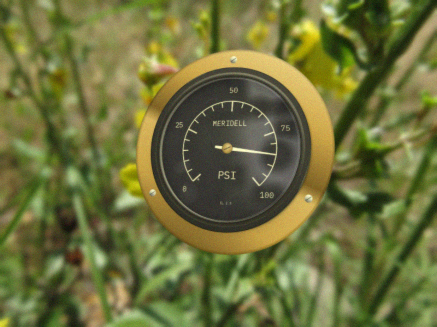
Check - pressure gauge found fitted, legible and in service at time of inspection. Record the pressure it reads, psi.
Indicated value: 85 psi
